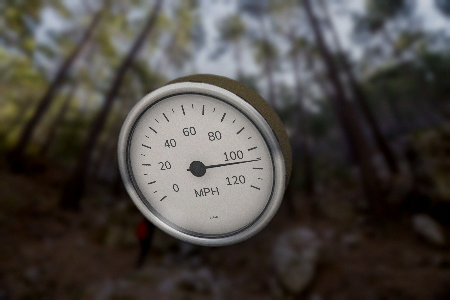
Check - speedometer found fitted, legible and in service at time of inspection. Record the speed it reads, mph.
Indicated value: 105 mph
